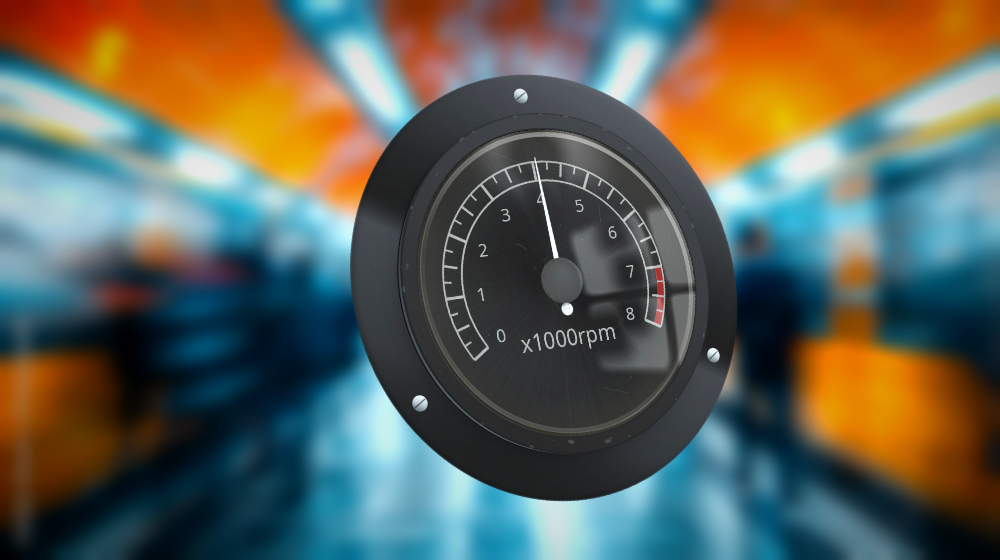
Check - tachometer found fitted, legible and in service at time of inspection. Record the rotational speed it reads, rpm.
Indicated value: 4000 rpm
